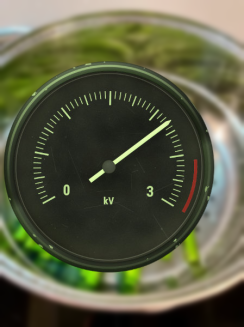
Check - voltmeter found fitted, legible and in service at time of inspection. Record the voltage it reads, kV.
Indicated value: 2.15 kV
